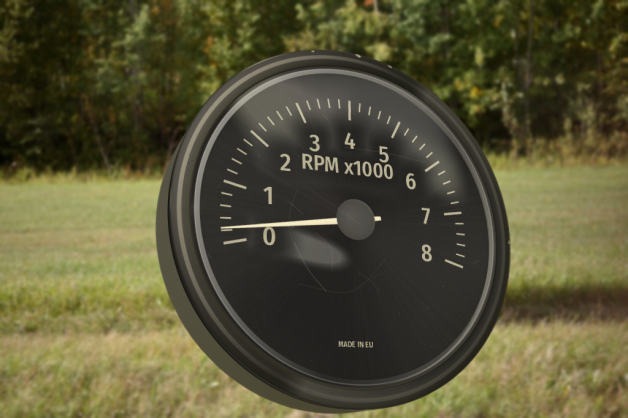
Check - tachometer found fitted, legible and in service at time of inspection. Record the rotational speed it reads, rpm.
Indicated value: 200 rpm
